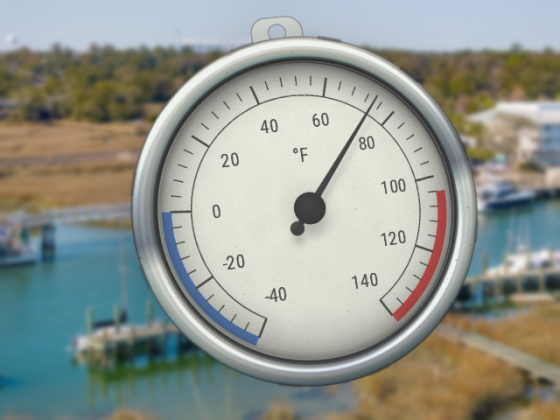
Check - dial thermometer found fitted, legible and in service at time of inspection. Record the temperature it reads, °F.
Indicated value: 74 °F
